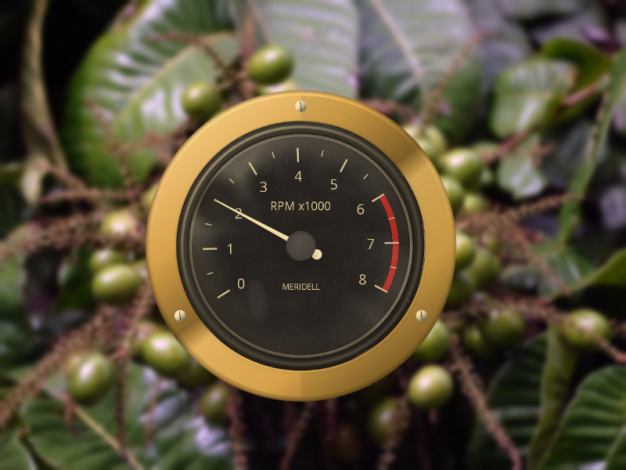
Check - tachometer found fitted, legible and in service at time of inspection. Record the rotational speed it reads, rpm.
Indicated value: 2000 rpm
